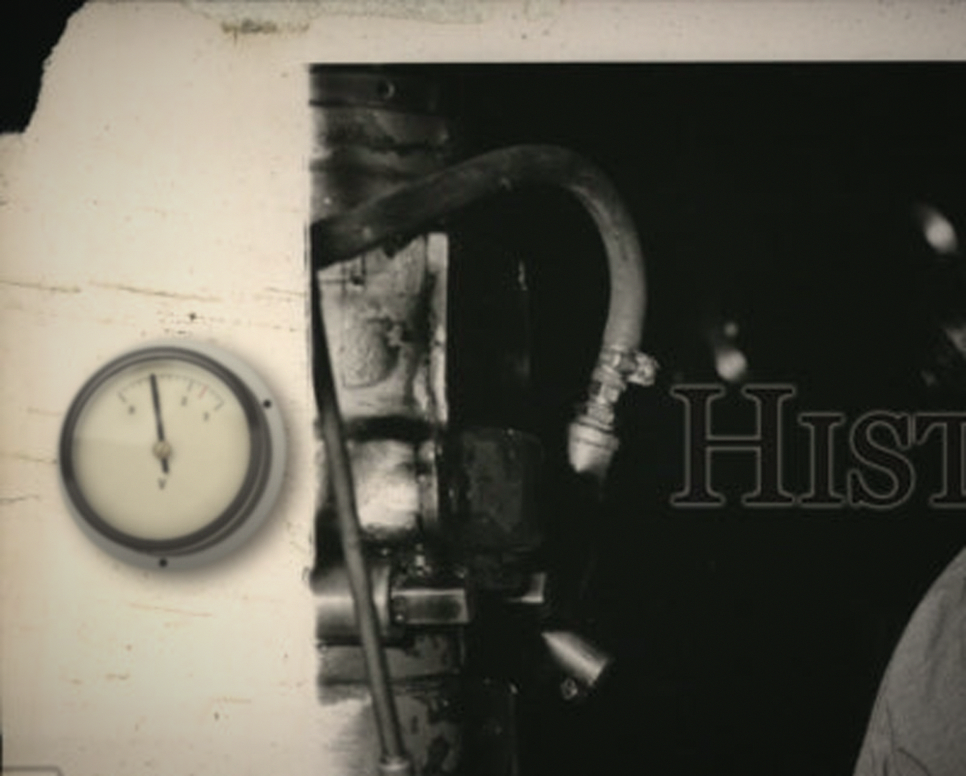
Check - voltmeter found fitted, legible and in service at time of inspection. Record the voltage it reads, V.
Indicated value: 1 V
